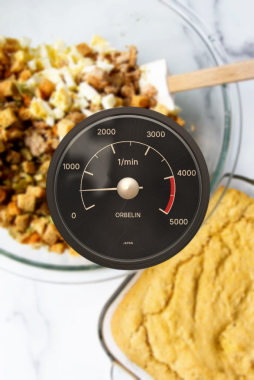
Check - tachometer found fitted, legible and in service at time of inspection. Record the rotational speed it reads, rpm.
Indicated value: 500 rpm
